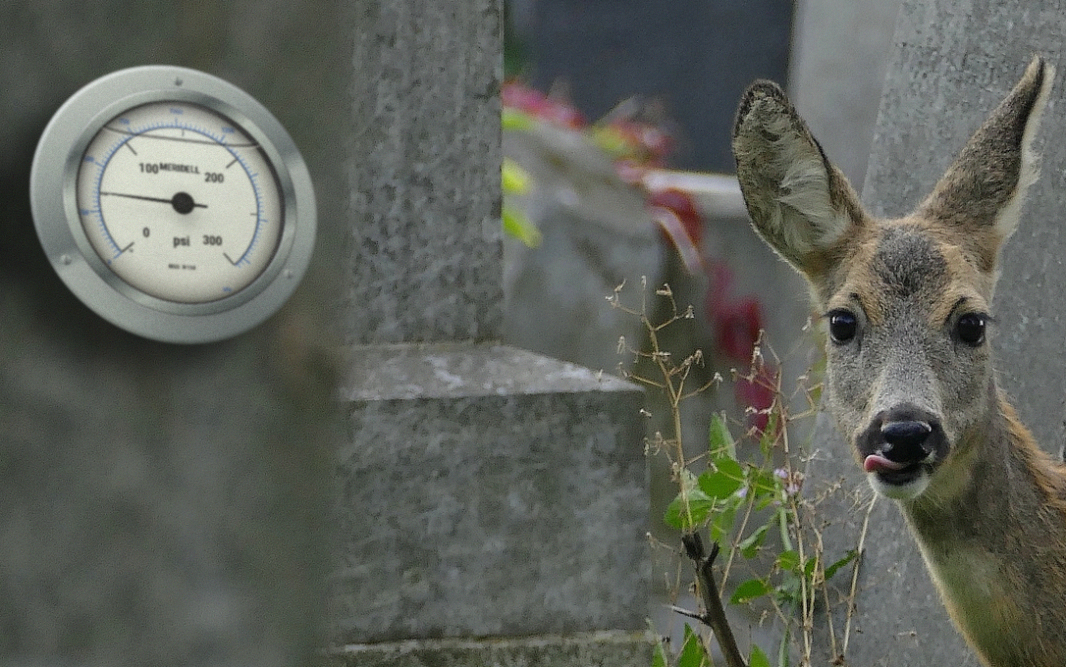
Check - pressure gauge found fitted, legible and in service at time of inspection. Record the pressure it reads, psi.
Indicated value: 50 psi
